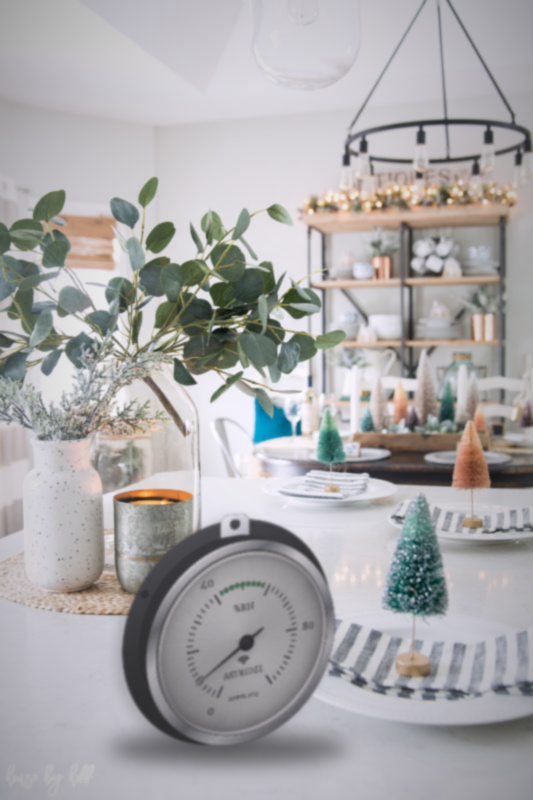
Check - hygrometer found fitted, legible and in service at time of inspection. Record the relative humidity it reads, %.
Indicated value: 10 %
